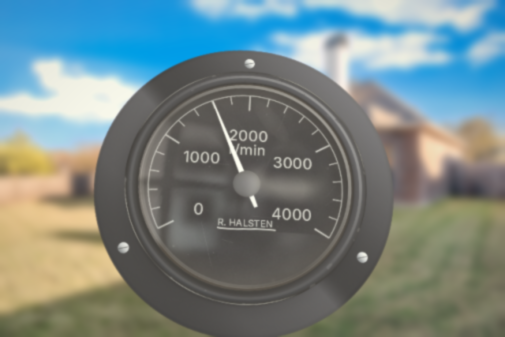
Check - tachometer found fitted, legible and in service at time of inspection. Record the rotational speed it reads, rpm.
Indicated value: 1600 rpm
